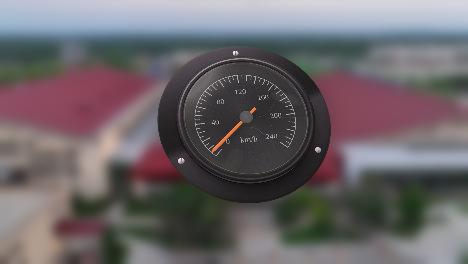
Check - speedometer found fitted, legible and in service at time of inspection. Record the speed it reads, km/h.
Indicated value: 5 km/h
